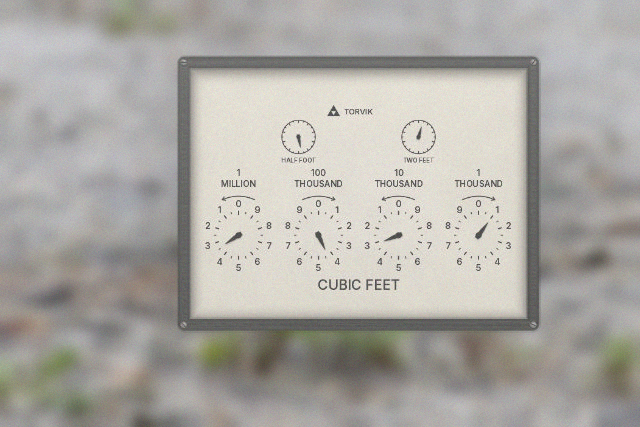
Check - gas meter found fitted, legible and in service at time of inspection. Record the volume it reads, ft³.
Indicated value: 343100 ft³
